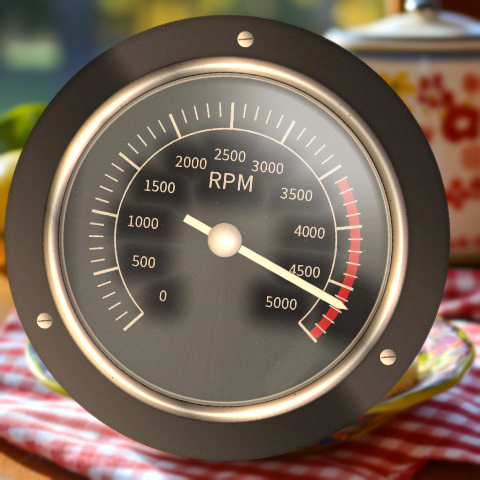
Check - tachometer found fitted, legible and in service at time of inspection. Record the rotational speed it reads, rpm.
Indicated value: 4650 rpm
